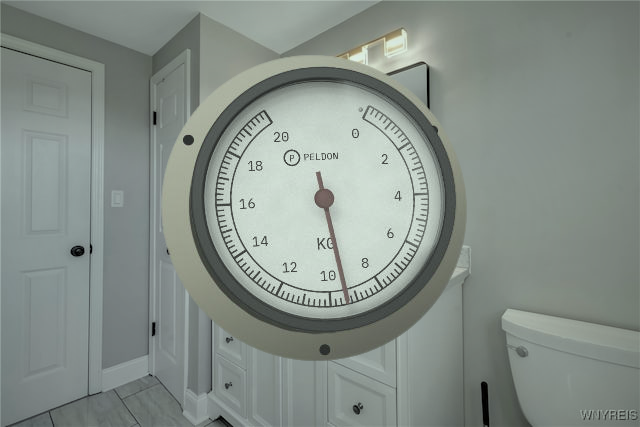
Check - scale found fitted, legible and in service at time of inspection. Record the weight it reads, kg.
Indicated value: 9.4 kg
